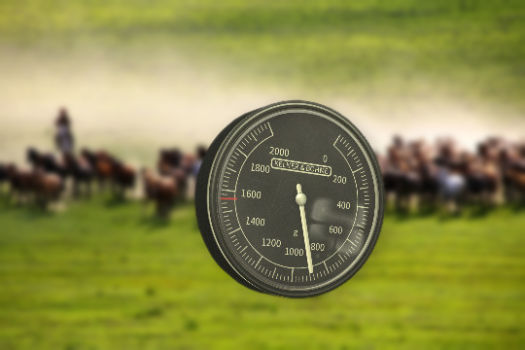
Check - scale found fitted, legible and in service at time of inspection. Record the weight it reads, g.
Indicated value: 900 g
